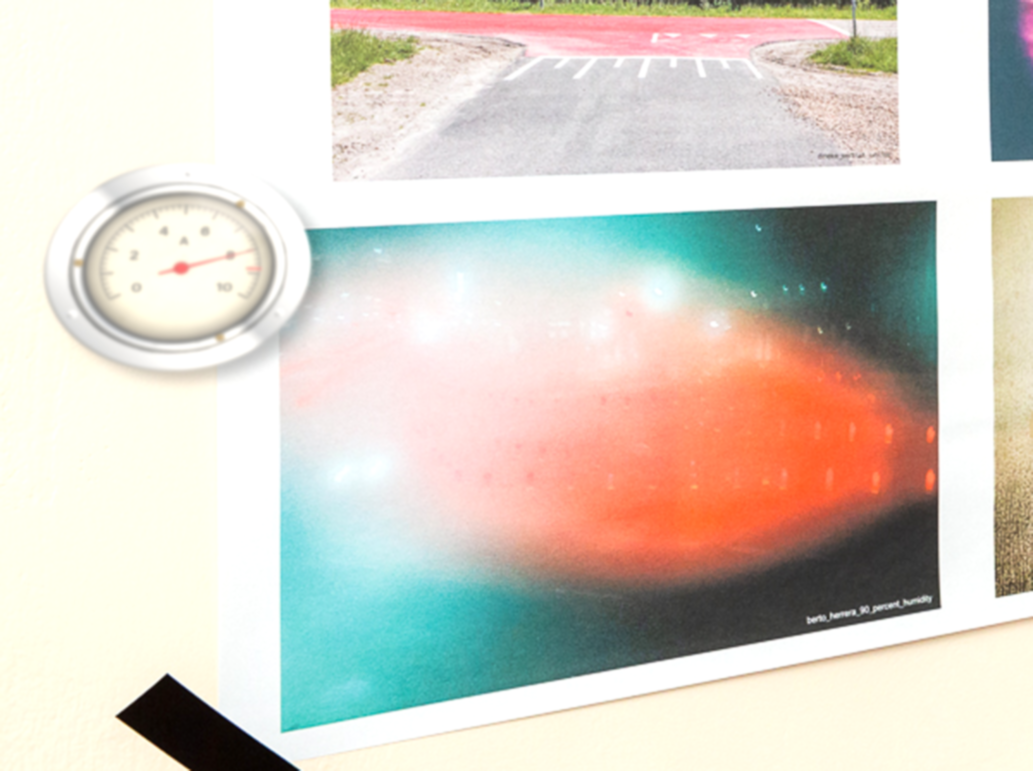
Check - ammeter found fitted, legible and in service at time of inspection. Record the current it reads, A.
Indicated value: 8 A
